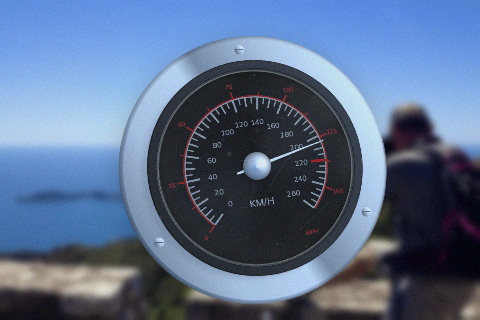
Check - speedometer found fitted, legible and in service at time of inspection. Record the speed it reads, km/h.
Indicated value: 205 km/h
